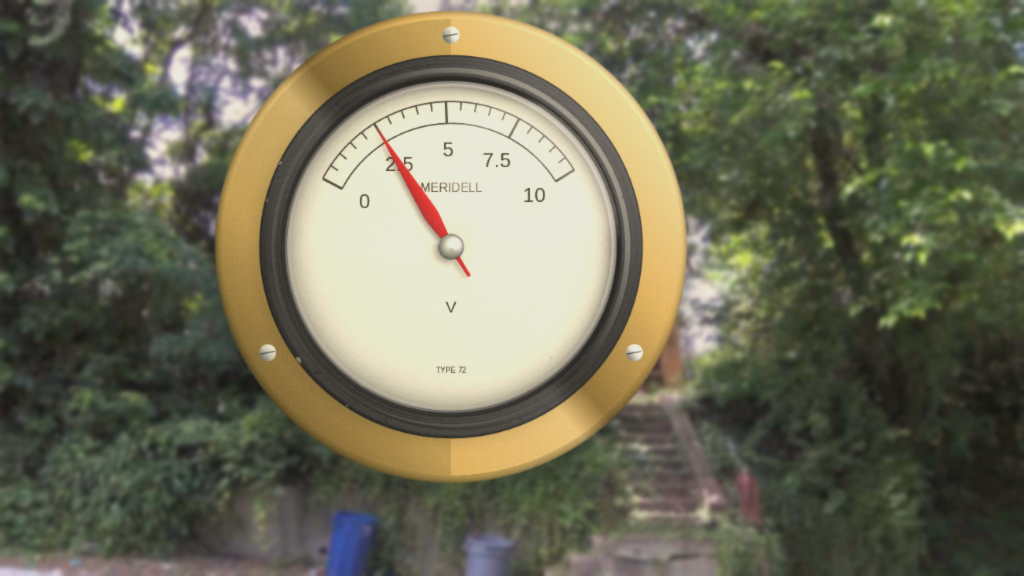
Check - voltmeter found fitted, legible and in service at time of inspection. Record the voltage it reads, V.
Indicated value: 2.5 V
